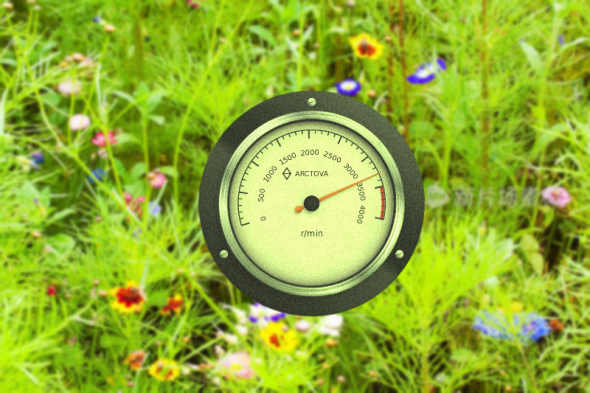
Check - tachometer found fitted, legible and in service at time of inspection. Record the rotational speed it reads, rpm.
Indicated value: 3300 rpm
